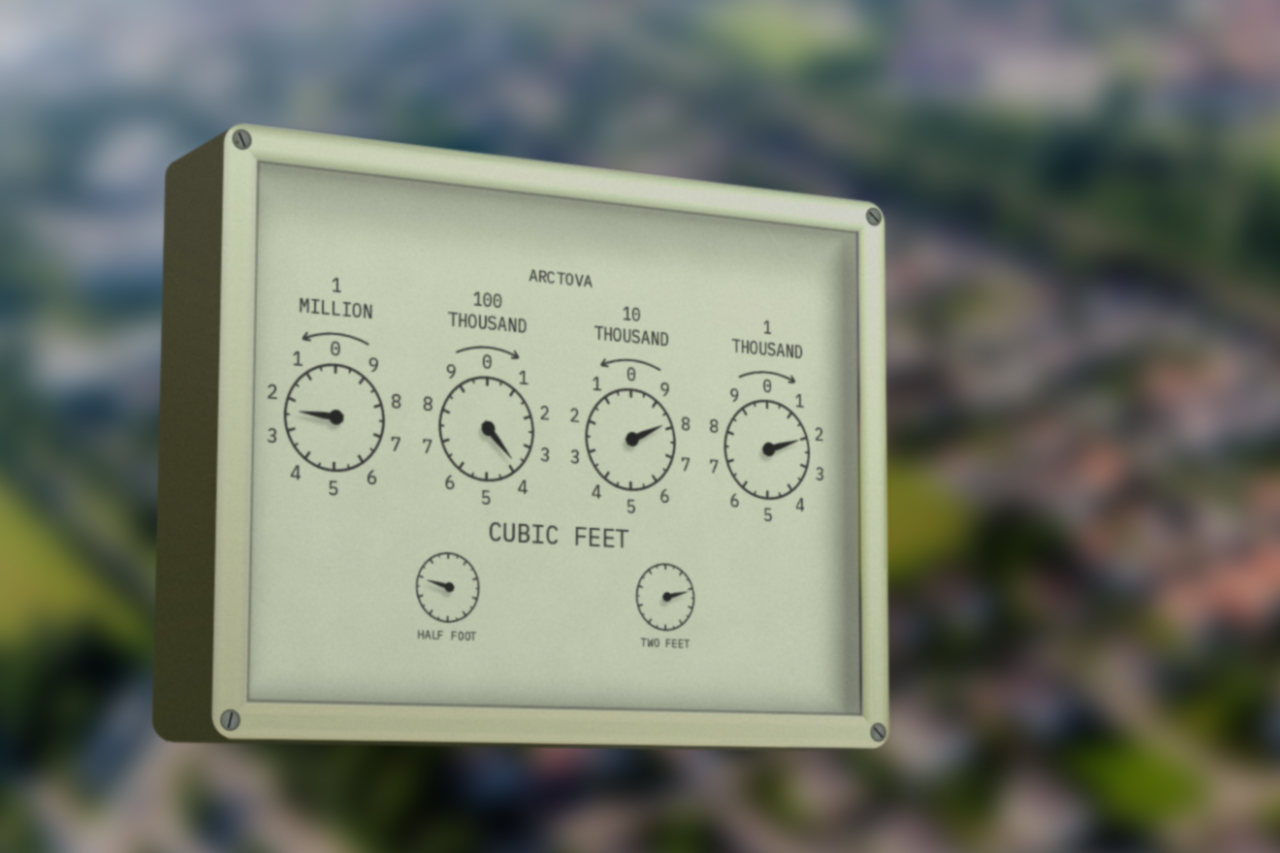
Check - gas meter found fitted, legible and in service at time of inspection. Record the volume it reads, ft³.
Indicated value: 238200 ft³
